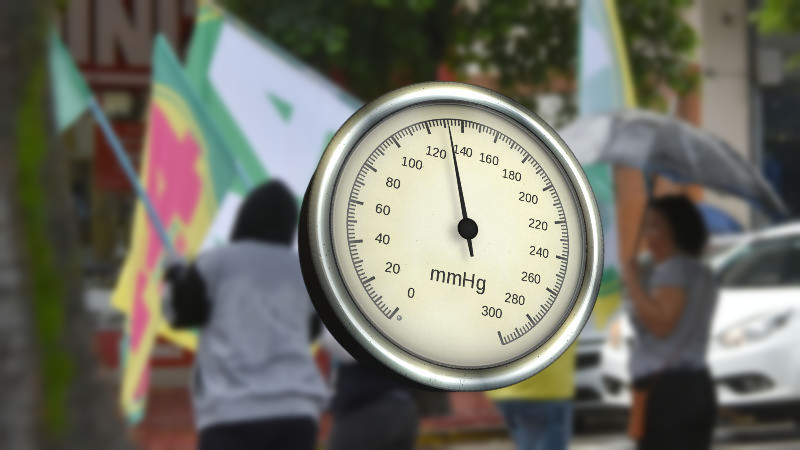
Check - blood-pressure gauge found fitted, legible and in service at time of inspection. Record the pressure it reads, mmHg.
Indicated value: 130 mmHg
